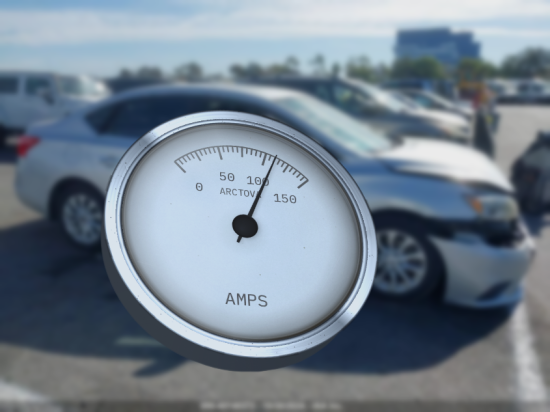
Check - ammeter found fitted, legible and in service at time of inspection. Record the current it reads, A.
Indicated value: 110 A
